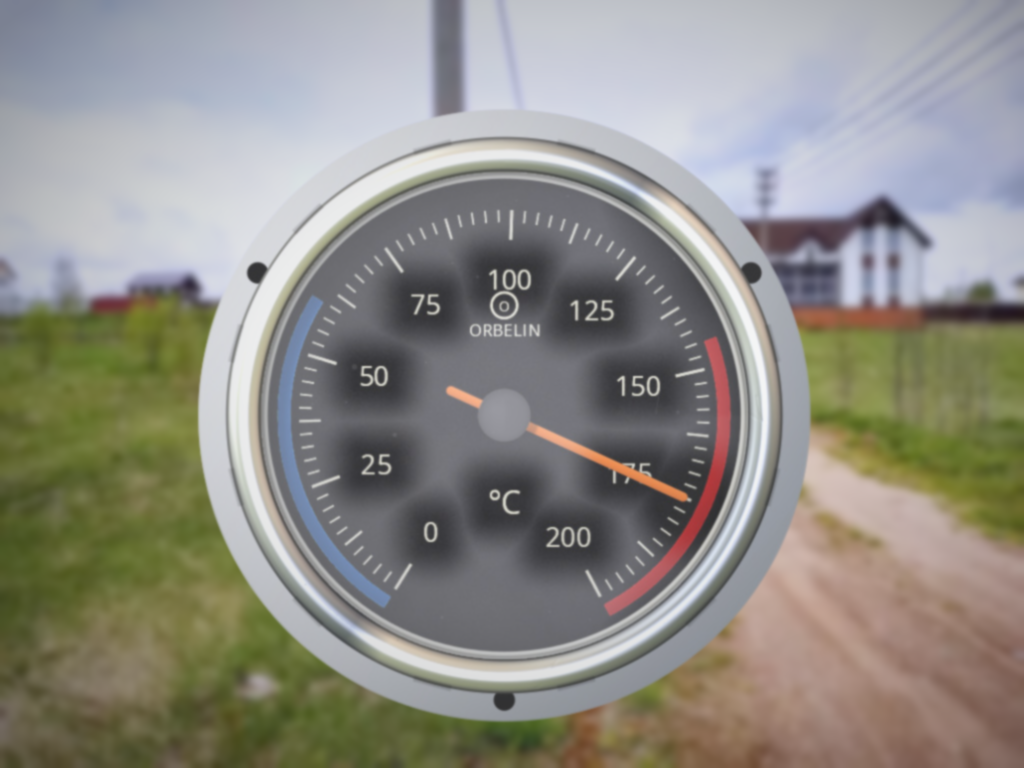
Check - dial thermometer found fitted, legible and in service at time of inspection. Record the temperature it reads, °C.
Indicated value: 175 °C
